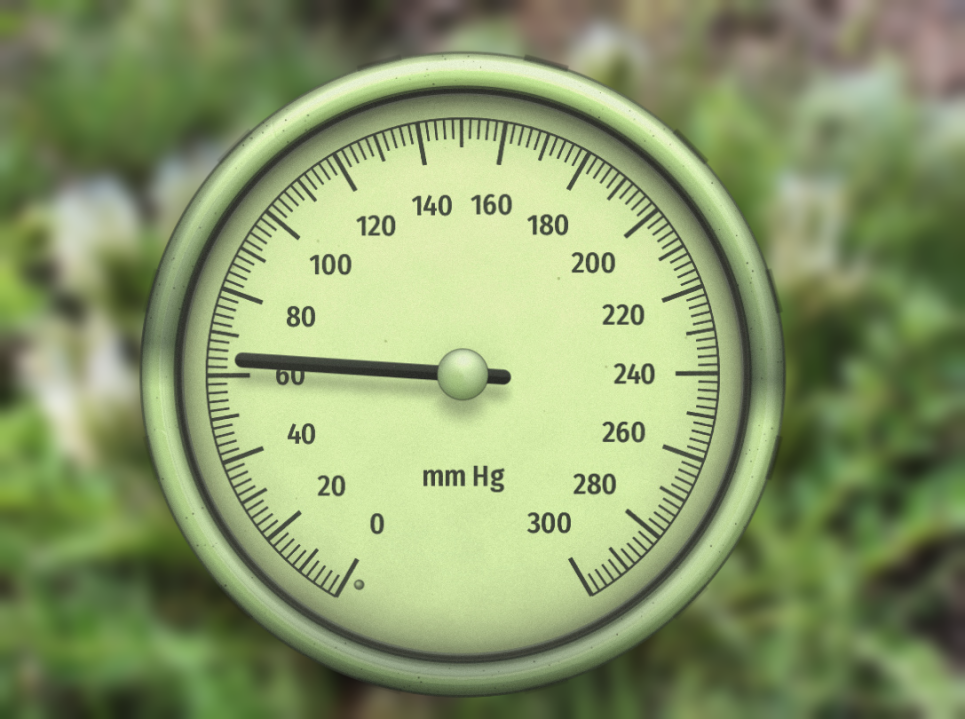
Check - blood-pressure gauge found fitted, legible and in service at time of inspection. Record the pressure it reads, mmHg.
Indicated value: 64 mmHg
